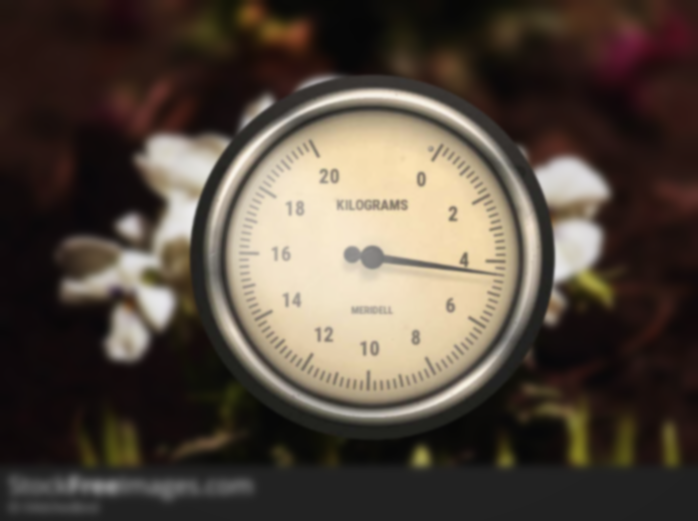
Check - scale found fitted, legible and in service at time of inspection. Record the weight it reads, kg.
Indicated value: 4.4 kg
